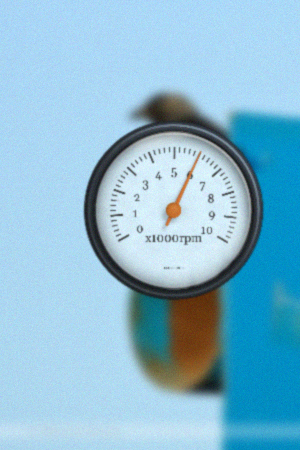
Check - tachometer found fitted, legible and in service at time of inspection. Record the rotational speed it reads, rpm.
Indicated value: 6000 rpm
